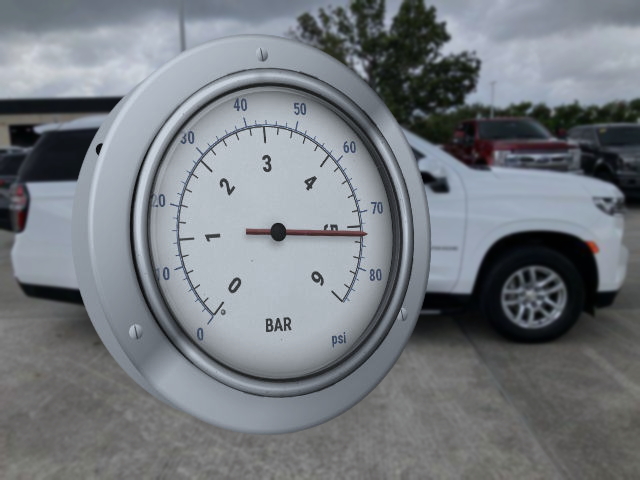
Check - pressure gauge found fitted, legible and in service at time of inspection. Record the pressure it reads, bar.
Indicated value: 5.1 bar
